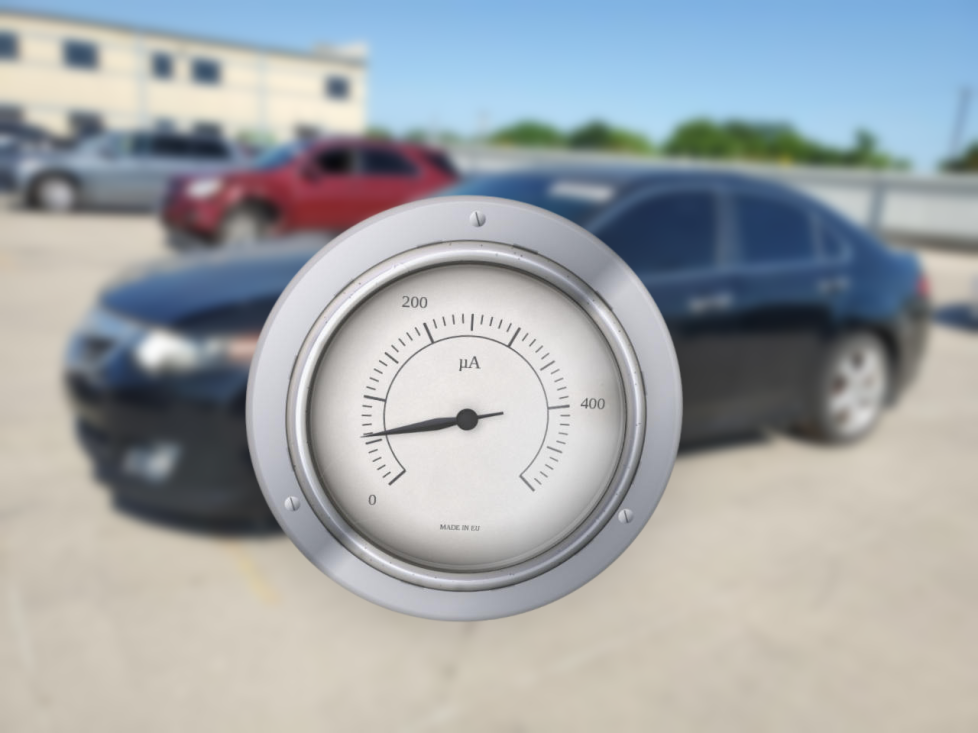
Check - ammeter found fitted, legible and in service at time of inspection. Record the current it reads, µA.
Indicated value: 60 µA
